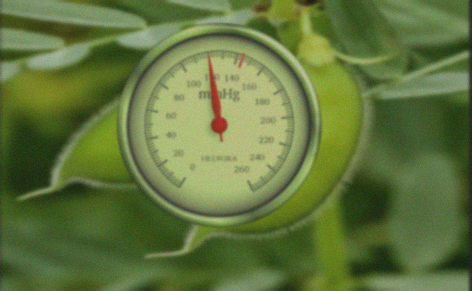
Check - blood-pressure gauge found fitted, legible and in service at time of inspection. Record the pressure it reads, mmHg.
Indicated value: 120 mmHg
